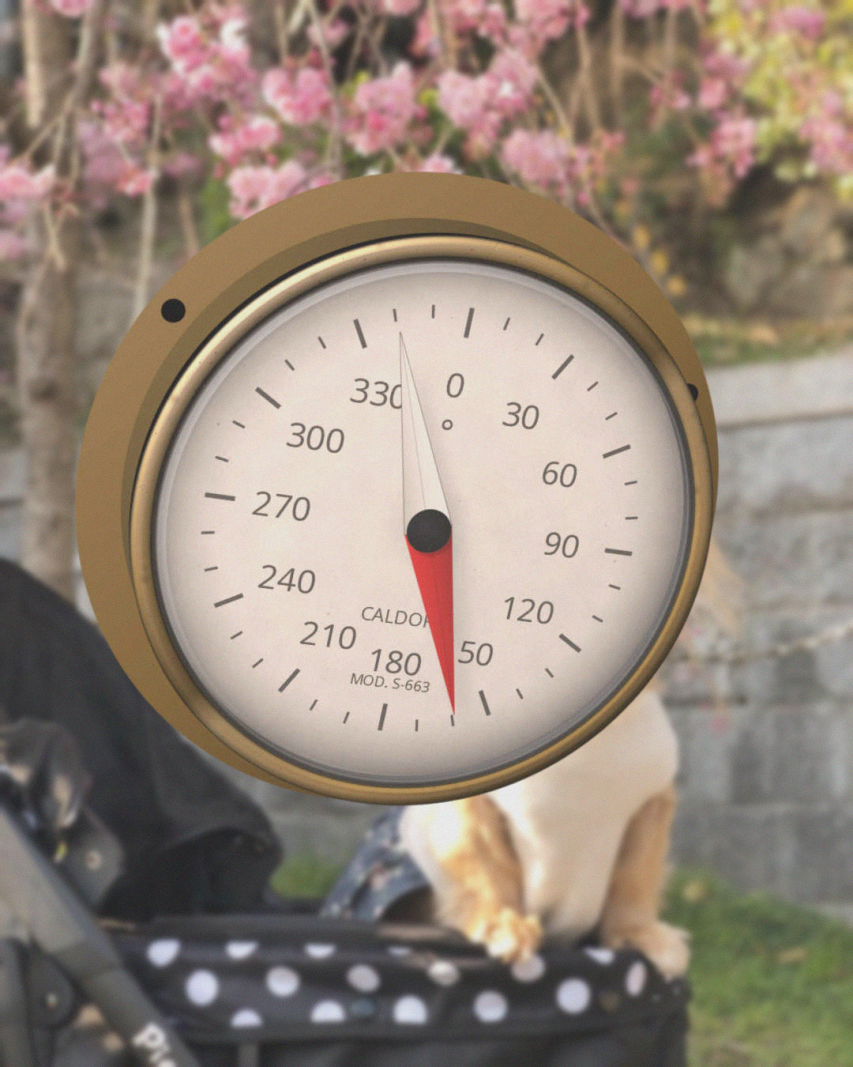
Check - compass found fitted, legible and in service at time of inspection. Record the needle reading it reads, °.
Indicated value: 160 °
